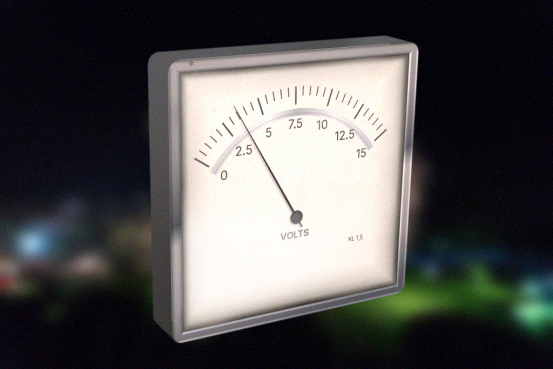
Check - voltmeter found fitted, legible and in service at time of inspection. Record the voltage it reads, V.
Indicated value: 3.5 V
